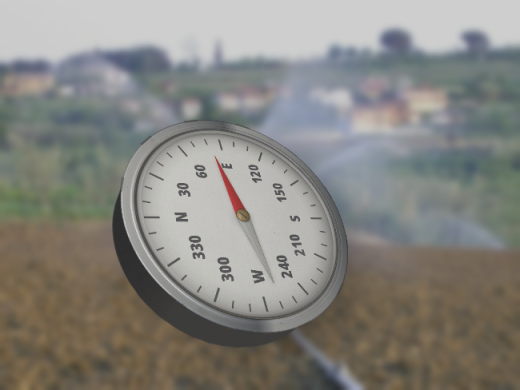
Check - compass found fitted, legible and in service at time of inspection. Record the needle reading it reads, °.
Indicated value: 80 °
